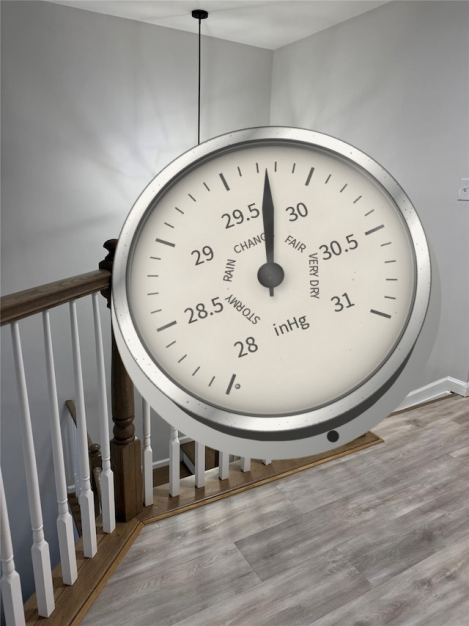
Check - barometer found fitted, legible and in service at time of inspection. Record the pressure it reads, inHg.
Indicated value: 29.75 inHg
